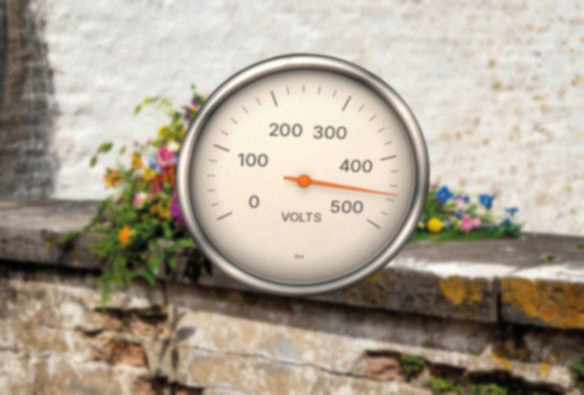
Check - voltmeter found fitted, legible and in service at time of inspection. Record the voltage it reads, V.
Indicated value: 450 V
